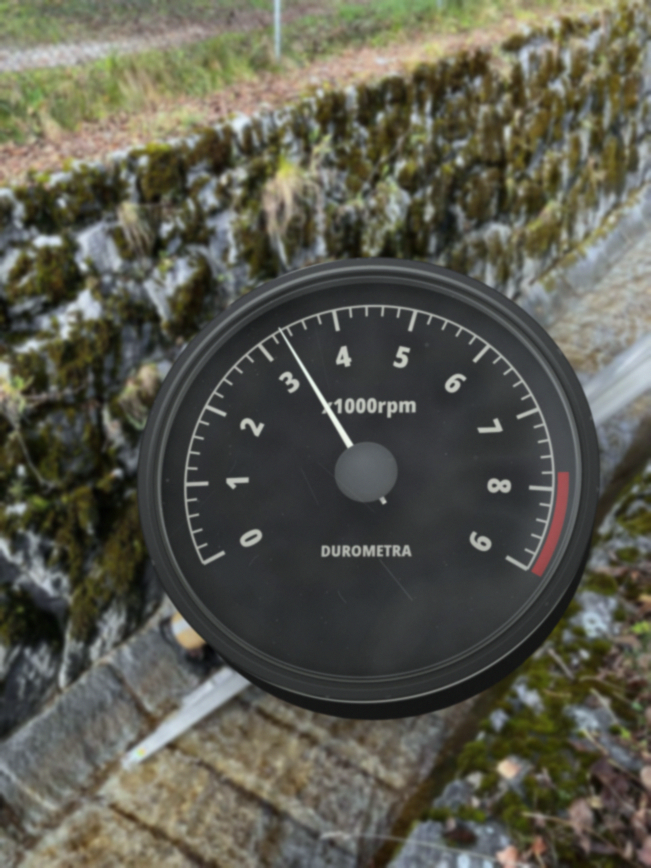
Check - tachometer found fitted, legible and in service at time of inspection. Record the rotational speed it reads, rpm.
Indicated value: 3300 rpm
